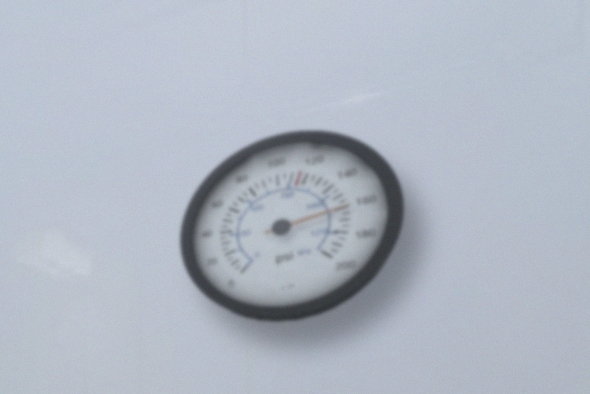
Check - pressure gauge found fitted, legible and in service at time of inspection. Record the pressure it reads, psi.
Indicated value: 160 psi
